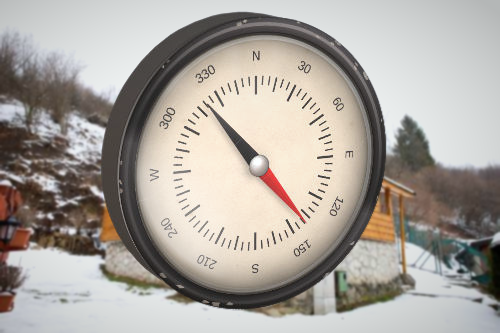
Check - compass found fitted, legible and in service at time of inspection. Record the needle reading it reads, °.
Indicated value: 140 °
